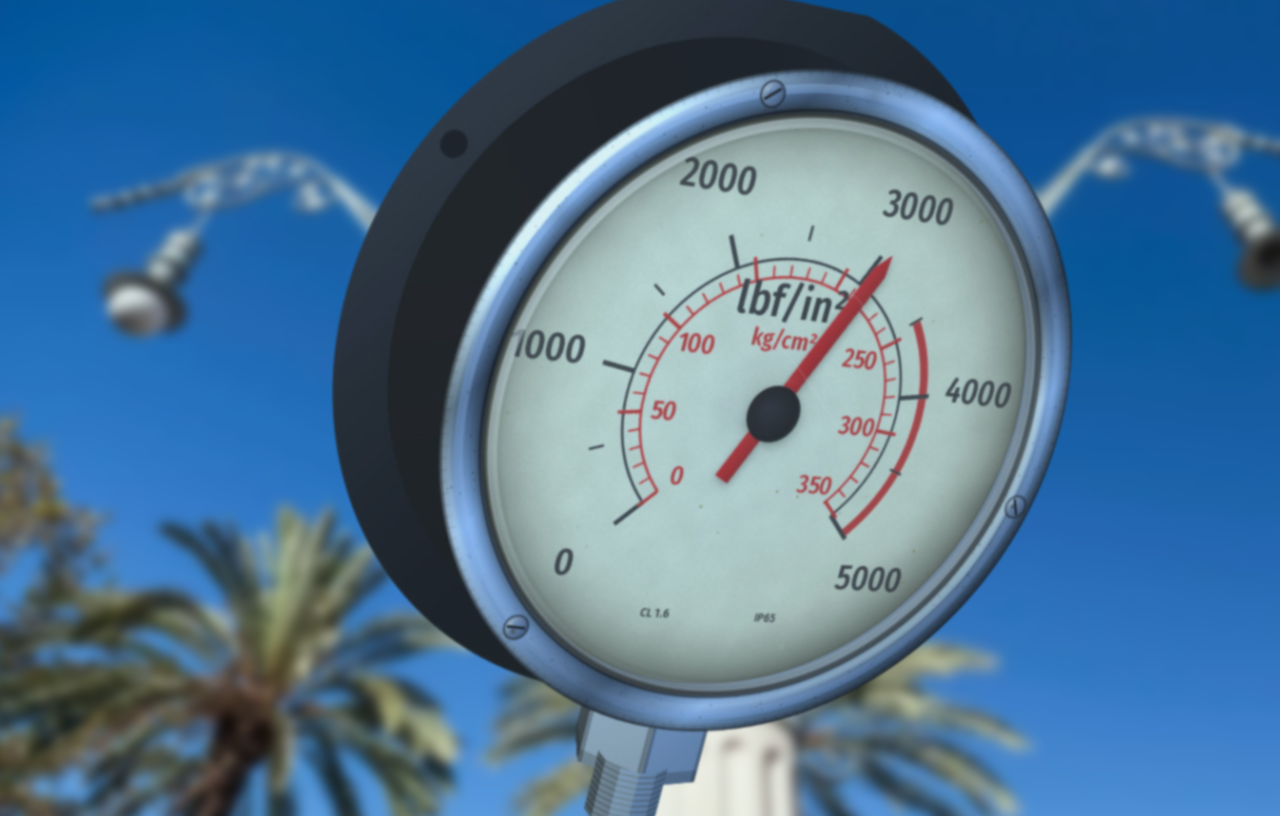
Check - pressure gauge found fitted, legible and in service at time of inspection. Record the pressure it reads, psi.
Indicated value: 3000 psi
